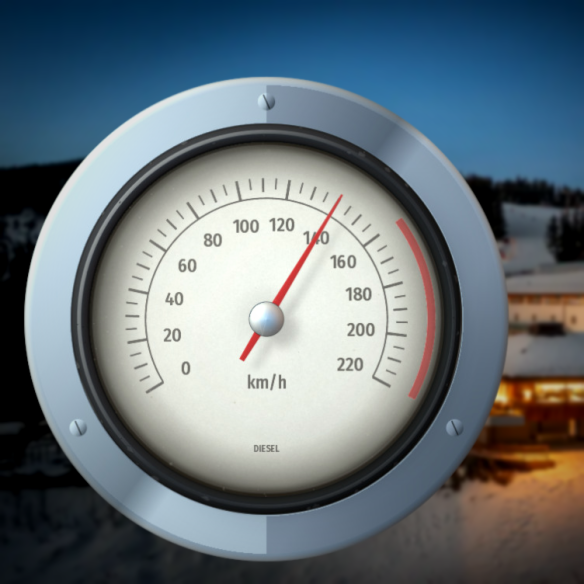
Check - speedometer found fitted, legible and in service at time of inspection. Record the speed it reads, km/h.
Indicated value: 140 km/h
